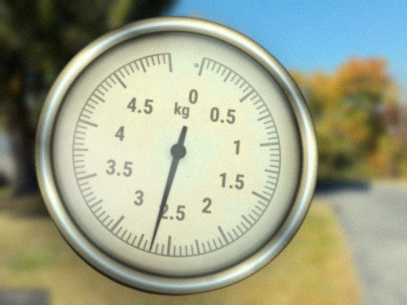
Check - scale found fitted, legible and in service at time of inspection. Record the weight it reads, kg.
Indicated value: 2.65 kg
